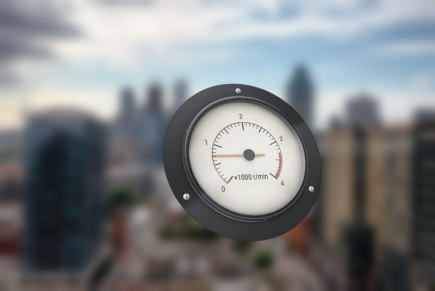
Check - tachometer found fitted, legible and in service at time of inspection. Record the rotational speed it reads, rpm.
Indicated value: 700 rpm
